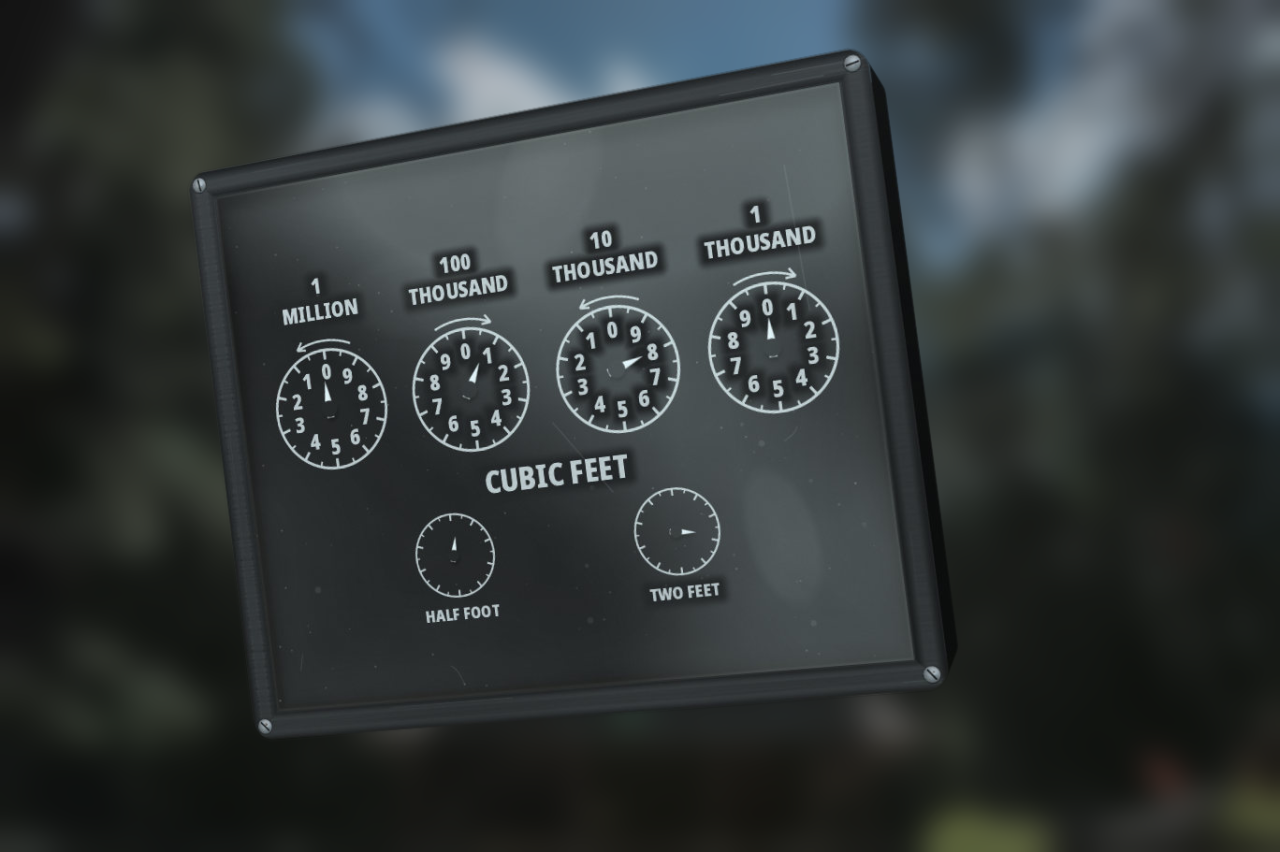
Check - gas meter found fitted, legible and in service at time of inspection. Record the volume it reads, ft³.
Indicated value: 8000 ft³
